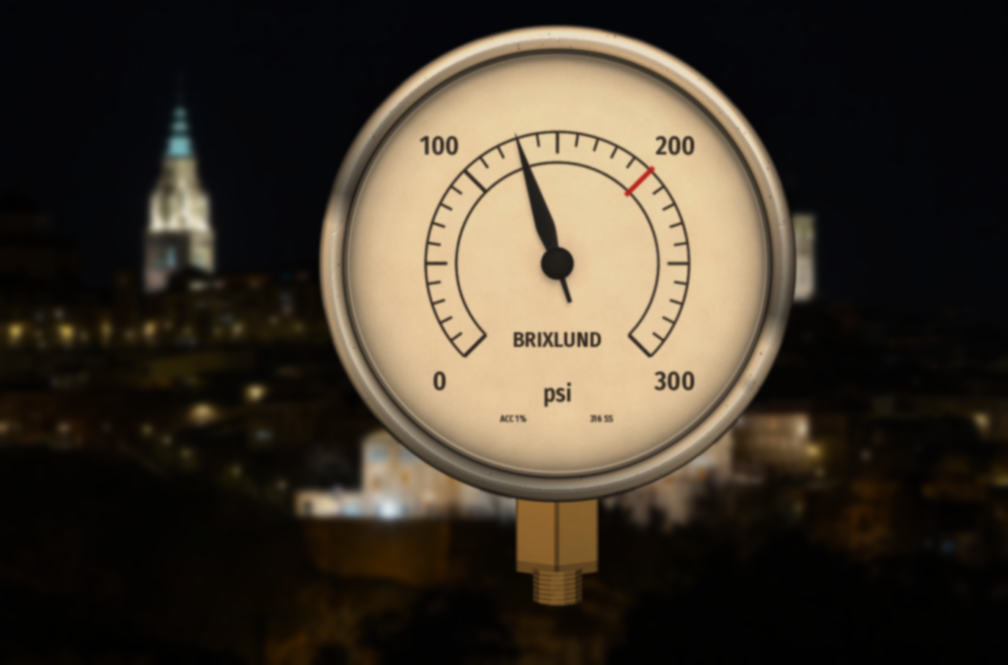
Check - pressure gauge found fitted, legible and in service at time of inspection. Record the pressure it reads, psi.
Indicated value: 130 psi
